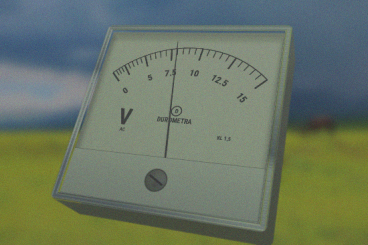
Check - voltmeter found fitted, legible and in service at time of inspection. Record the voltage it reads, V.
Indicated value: 8 V
